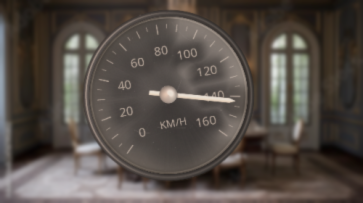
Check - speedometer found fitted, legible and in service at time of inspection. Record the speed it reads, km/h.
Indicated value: 142.5 km/h
